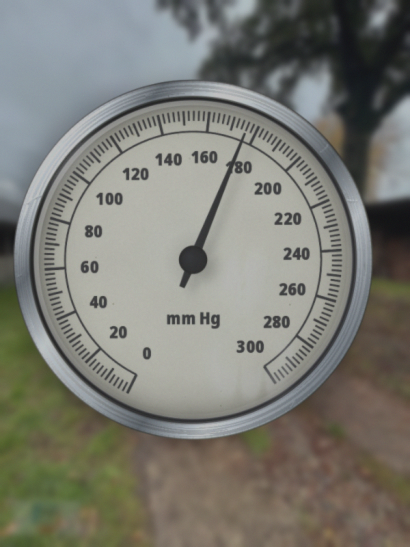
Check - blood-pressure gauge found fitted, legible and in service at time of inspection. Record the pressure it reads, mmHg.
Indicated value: 176 mmHg
